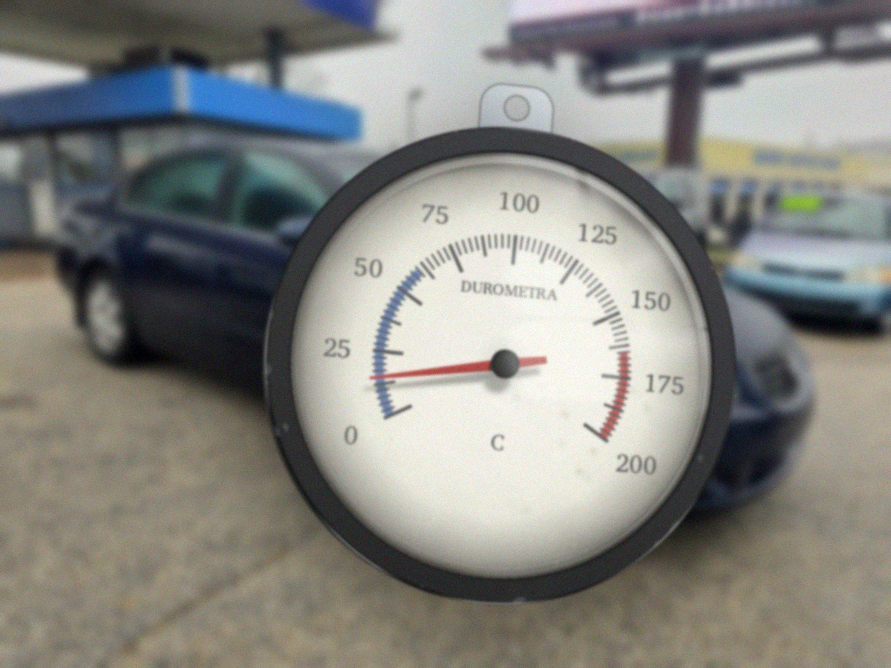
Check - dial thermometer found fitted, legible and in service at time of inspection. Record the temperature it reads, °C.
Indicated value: 15 °C
